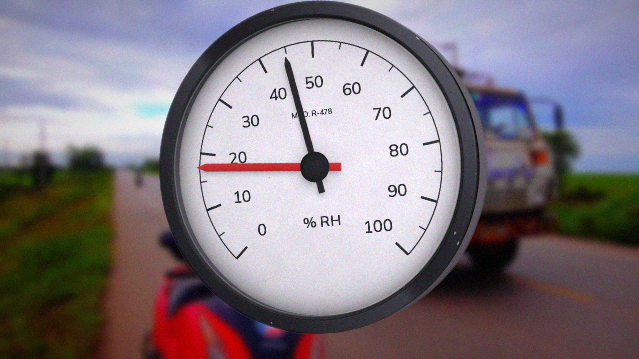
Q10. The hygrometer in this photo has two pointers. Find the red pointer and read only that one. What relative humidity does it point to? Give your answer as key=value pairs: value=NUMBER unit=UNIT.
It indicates value=17.5 unit=%
